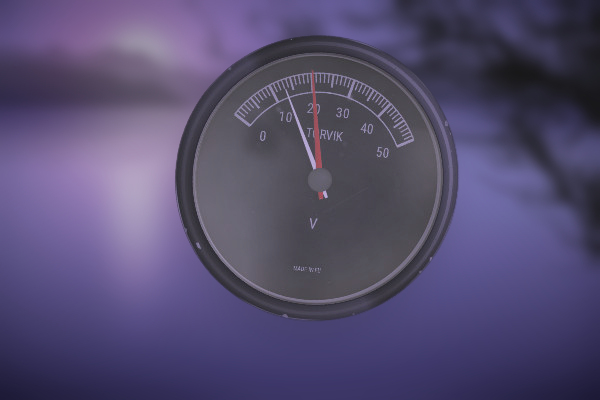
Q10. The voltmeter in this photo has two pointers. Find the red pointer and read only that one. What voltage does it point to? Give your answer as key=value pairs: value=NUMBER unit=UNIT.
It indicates value=20 unit=V
